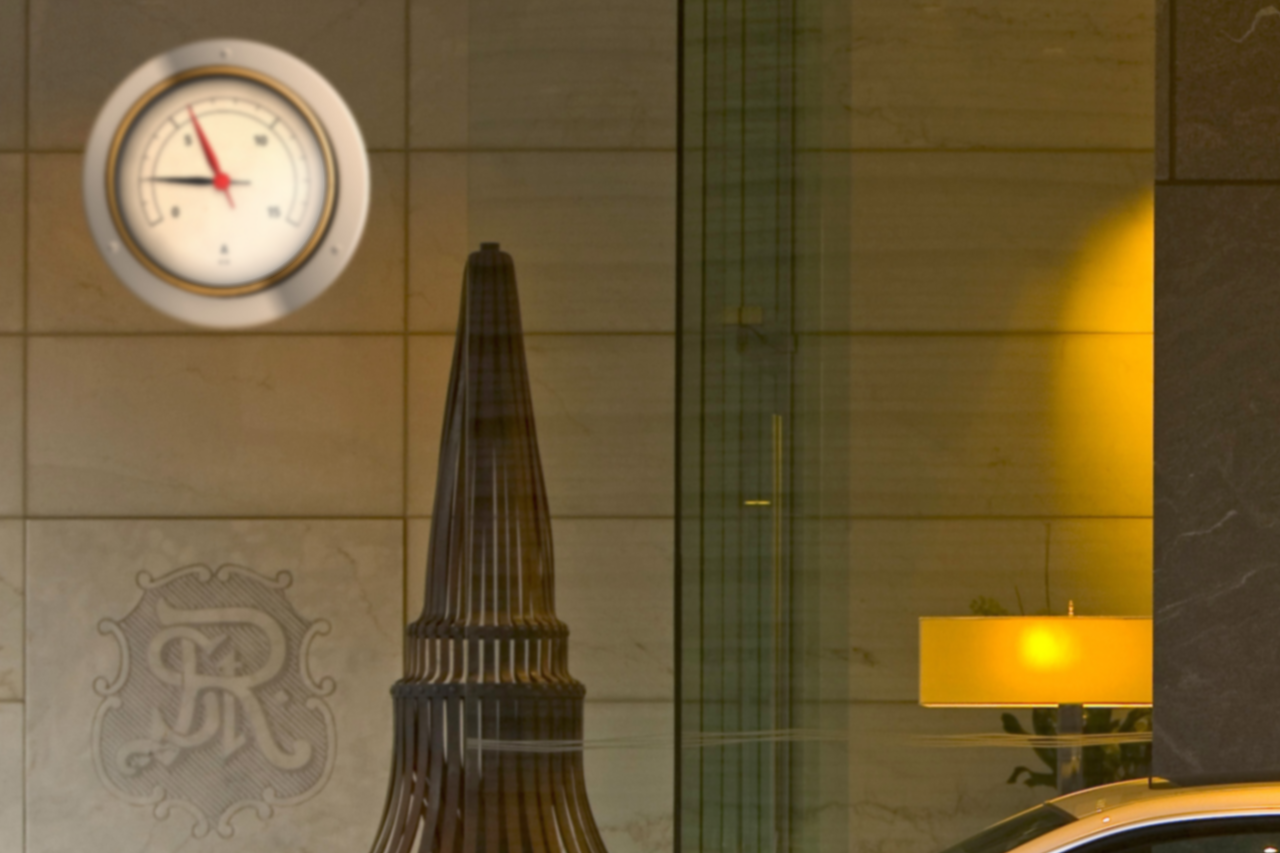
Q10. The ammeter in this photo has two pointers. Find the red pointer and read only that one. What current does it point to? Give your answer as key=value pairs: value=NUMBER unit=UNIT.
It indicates value=6 unit=A
